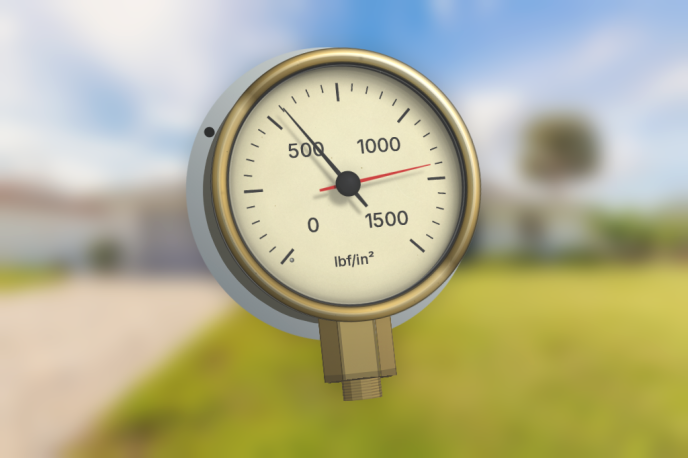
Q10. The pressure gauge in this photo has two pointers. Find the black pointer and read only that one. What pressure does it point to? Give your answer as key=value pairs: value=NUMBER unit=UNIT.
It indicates value=550 unit=psi
